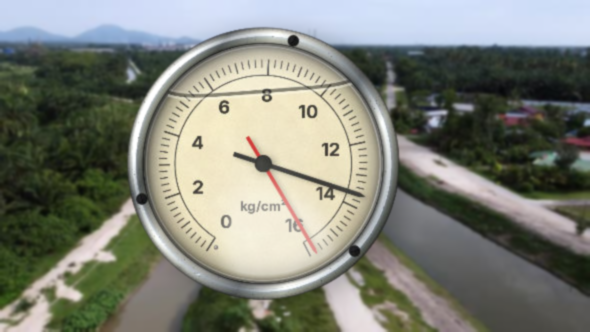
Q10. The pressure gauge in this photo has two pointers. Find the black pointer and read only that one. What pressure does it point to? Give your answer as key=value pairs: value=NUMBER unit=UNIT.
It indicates value=13.6 unit=kg/cm²
